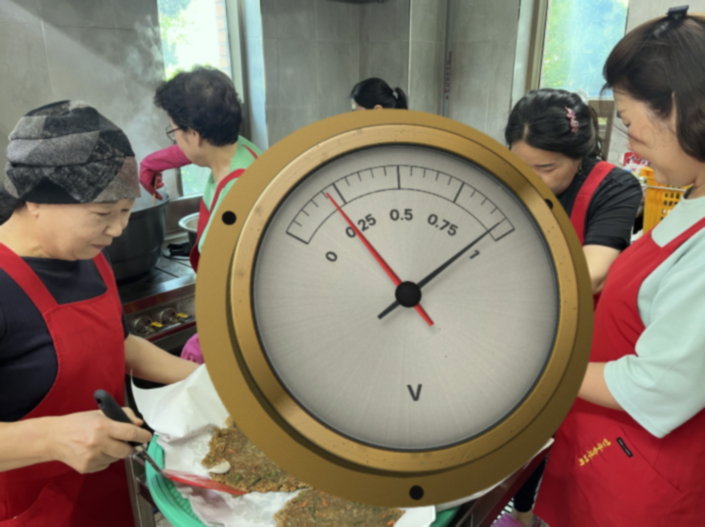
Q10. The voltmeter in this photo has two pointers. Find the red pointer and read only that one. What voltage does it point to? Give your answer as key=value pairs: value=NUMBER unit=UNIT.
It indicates value=0.2 unit=V
